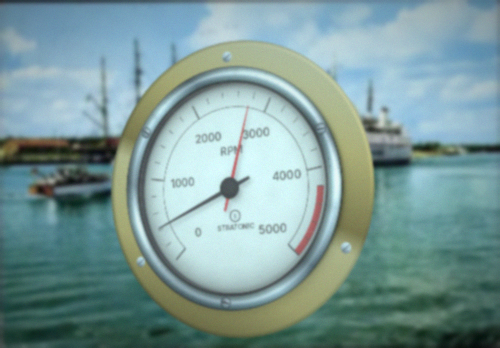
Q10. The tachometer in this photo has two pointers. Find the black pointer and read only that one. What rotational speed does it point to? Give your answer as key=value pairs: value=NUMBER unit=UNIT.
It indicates value=400 unit=rpm
